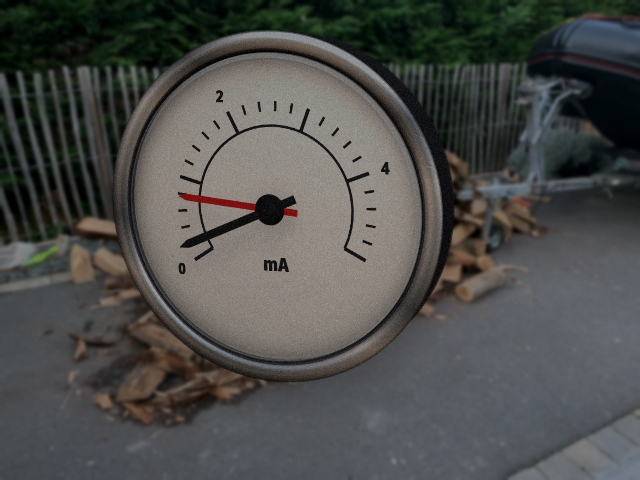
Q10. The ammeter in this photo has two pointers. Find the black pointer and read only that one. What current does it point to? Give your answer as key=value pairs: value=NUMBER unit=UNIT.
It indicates value=0.2 unit=mA
